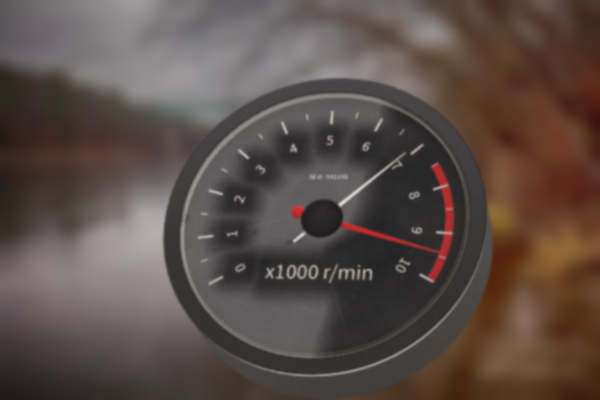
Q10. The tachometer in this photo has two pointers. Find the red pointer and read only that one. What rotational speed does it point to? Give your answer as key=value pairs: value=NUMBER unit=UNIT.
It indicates value=9500 unit=rpm
